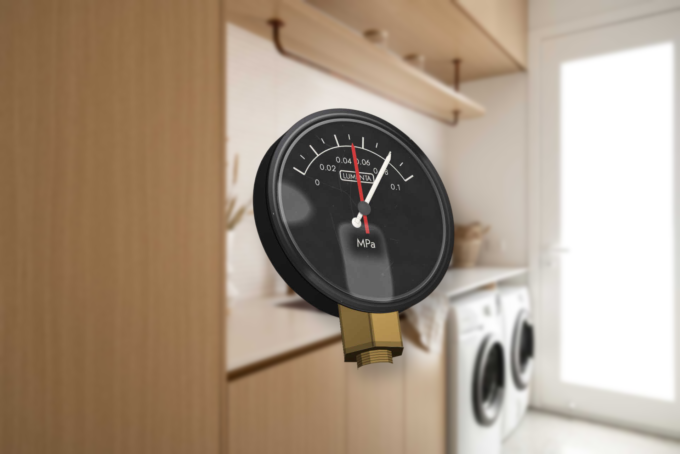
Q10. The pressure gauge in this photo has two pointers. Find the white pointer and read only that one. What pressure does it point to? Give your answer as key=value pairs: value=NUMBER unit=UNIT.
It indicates value=0.08 unit=MPa
